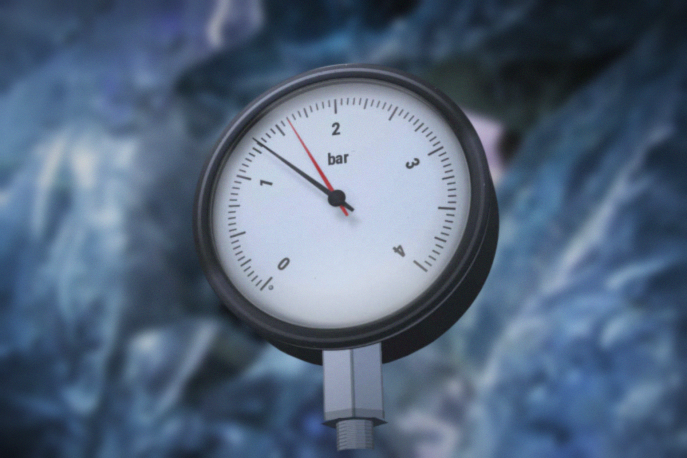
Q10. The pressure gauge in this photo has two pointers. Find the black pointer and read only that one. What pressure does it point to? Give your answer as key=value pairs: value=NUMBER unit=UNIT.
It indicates value=1.3 unit=bar
